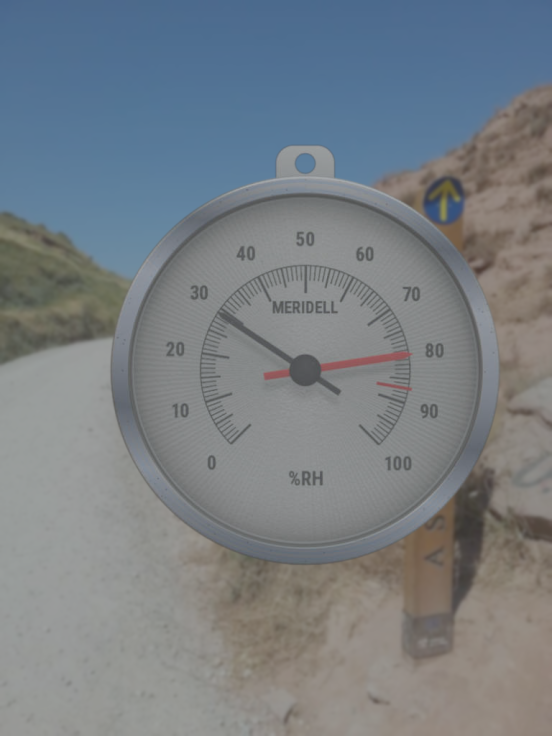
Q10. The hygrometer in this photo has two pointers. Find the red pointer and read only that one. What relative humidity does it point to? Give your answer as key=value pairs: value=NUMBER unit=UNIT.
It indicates value=80 unit=%
